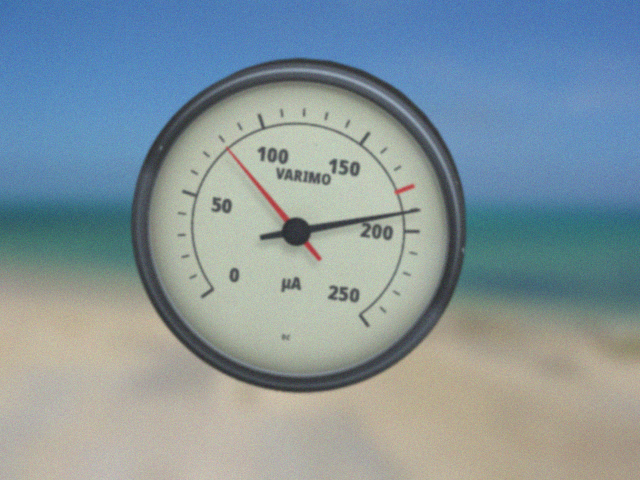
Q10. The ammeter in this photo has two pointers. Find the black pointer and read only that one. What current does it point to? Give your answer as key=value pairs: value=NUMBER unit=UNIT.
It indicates value=190 unit=µA
